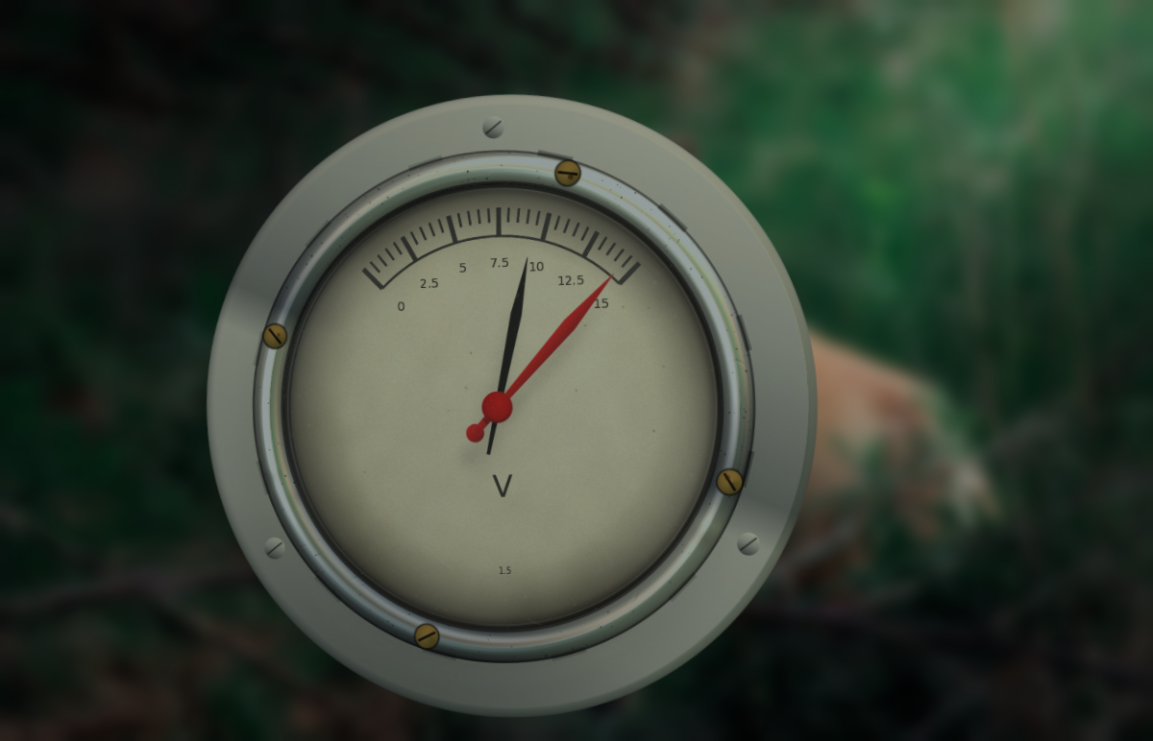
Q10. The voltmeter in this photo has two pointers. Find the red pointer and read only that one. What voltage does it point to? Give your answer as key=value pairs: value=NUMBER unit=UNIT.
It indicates value=14.5 unit=V
